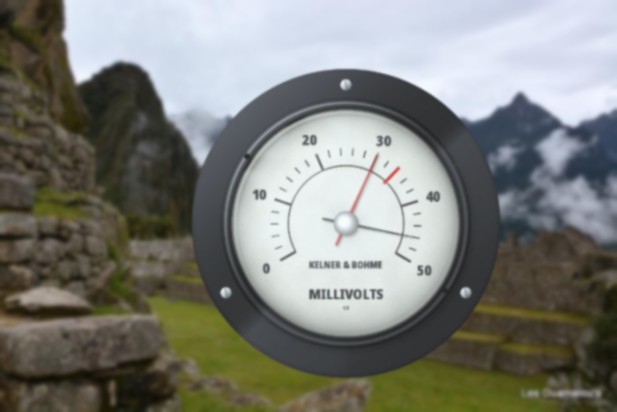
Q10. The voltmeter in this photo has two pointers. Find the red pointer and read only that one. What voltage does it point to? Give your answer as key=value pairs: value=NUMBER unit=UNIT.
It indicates value=30 unit=mV
